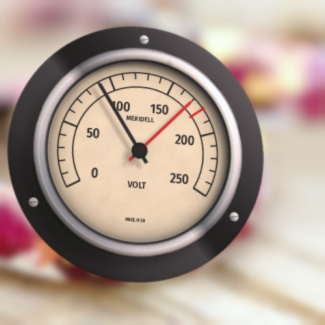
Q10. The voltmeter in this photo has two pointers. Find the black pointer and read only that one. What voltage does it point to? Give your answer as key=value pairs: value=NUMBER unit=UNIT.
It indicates value=90 unit=V
